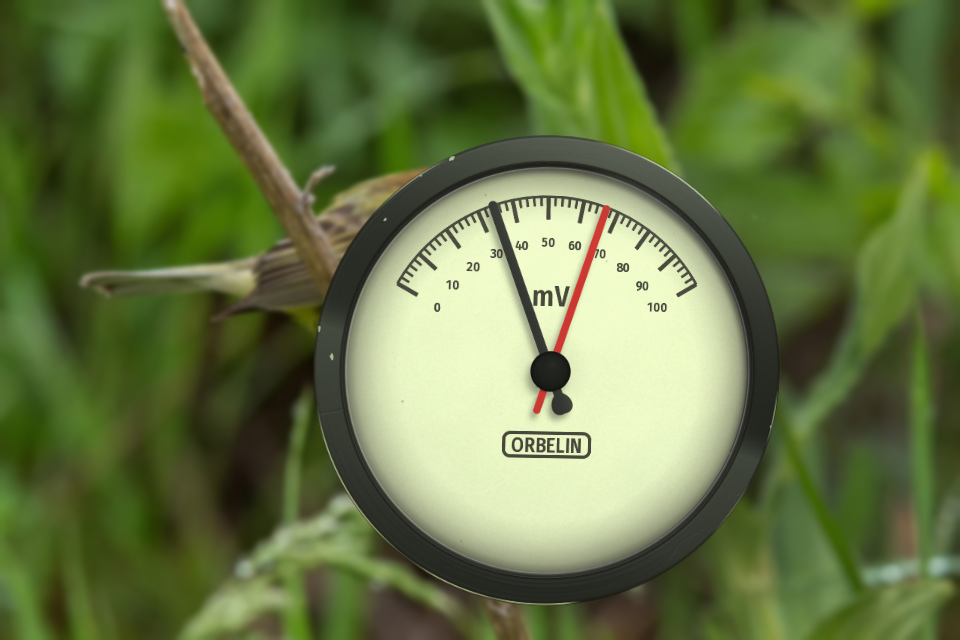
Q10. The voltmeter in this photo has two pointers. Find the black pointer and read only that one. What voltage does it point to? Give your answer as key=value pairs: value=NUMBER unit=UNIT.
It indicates value=34 unit=mV
